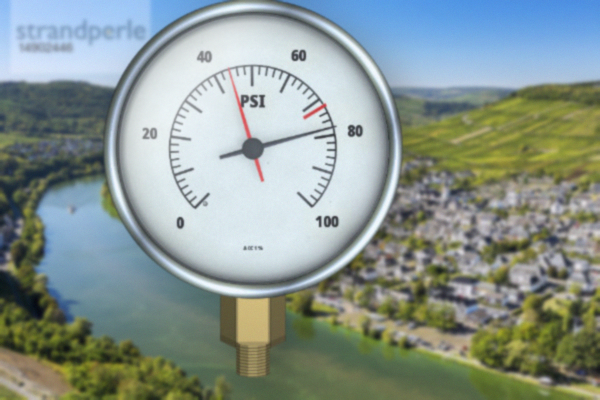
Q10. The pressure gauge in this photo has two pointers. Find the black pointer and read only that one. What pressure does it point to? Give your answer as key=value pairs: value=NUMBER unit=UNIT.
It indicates value=78 unit=psi
